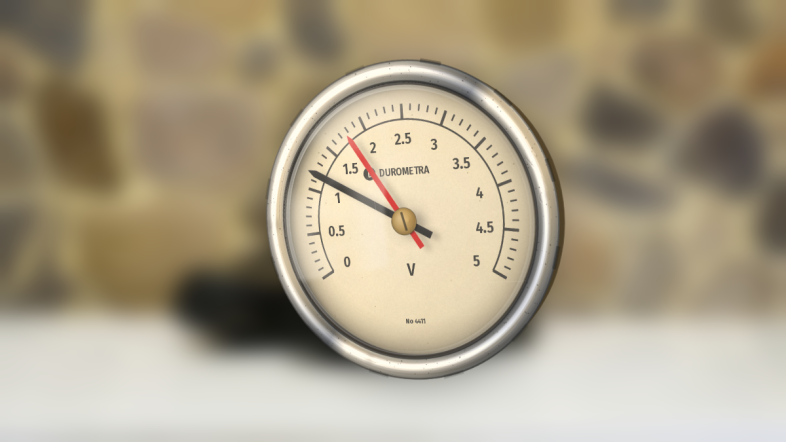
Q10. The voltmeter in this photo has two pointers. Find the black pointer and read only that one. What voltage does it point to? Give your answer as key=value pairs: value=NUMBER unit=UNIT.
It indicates value=1.2 unit=V
